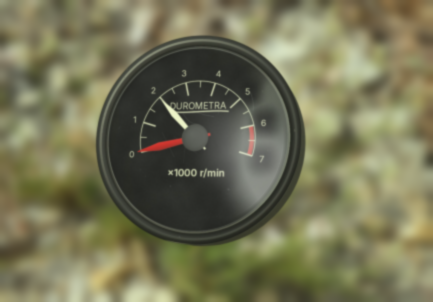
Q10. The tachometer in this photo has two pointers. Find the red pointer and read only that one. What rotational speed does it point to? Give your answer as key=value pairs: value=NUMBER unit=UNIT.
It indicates value=0 unit=rpm
